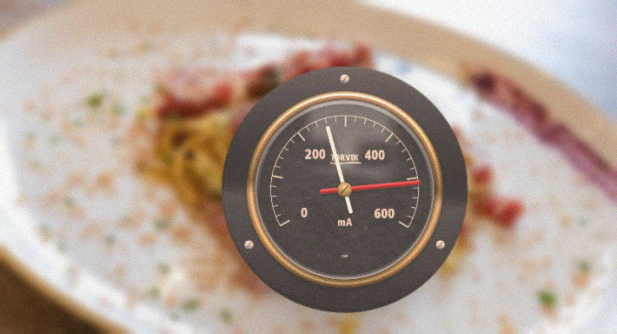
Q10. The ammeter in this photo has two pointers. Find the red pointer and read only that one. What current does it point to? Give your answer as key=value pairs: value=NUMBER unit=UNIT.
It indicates value=510 unit=mA
